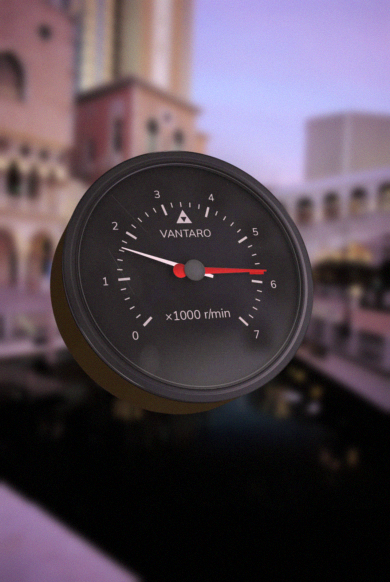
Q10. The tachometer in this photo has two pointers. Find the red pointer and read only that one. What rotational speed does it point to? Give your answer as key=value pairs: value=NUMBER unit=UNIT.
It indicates value=5800 unit=rpm
